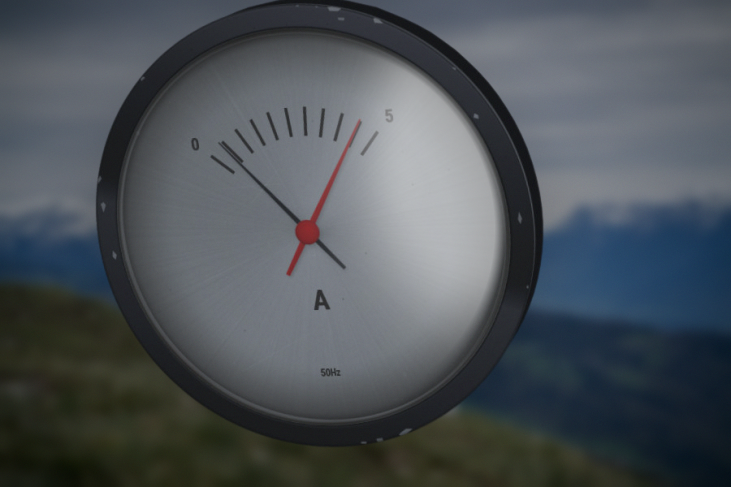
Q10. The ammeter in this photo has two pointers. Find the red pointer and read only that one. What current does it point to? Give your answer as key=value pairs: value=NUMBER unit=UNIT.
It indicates value=4.5 unit=A
